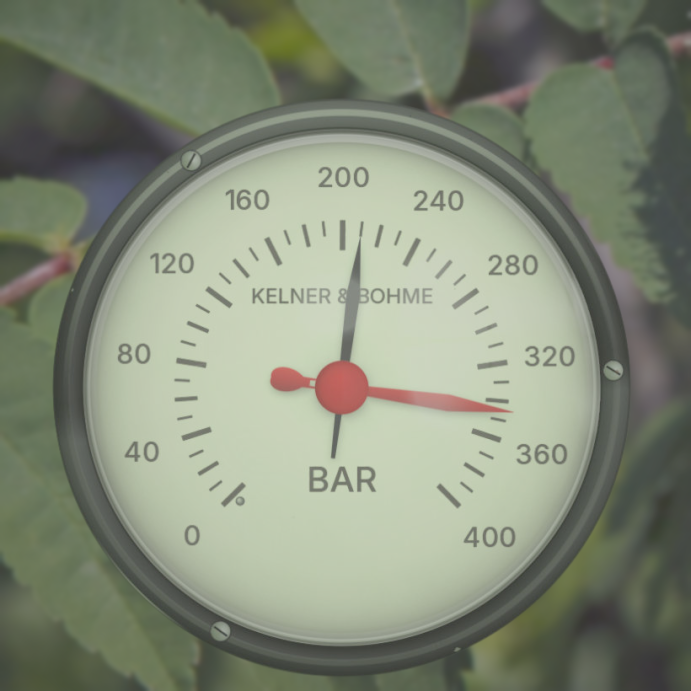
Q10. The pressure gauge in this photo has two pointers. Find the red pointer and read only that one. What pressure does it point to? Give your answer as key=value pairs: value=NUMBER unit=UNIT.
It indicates value=345 unit=bar
